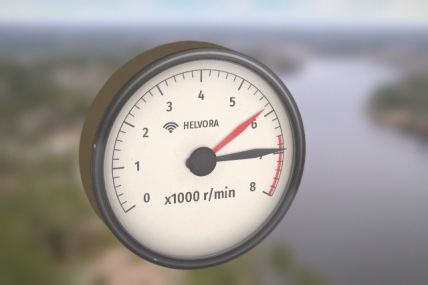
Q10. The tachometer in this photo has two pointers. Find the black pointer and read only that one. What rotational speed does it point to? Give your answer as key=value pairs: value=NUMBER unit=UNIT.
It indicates value=6900 unit=rpm
